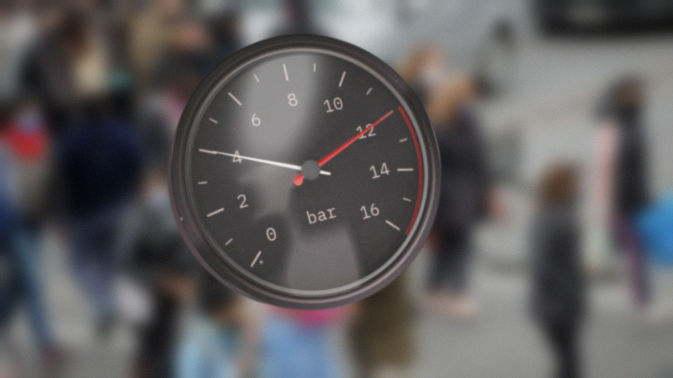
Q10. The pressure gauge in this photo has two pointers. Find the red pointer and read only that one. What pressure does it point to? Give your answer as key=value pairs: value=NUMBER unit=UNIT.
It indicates value=12 unit=bar
